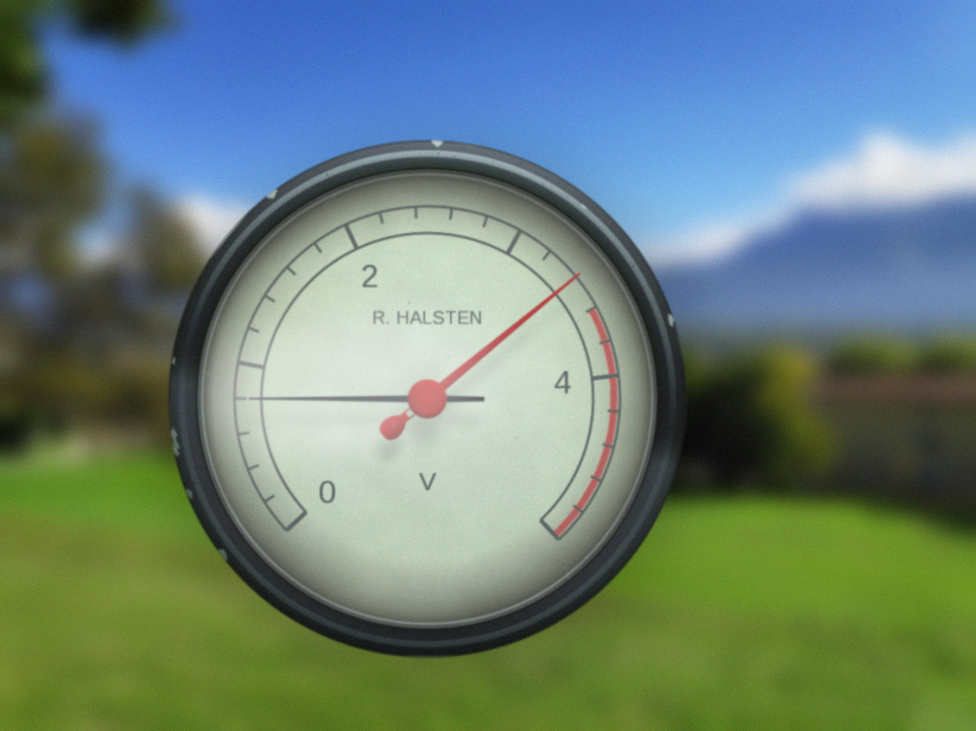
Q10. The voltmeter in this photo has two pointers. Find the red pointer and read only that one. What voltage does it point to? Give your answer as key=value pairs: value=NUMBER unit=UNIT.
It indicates value=3.4 unit=V
